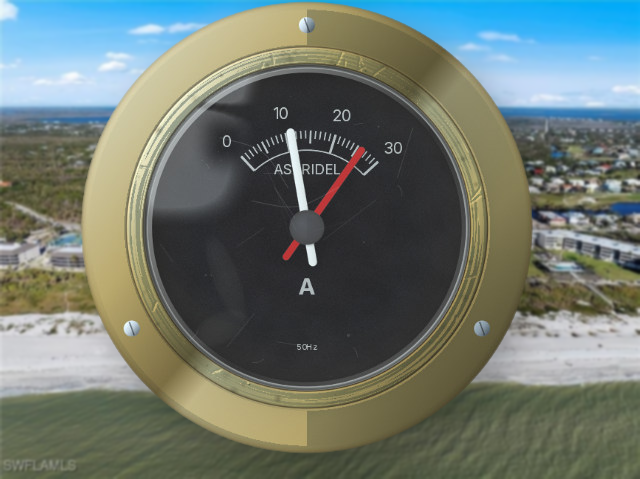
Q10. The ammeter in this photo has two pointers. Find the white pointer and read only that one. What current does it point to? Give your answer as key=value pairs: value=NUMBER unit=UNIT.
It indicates value=11 unit=A
